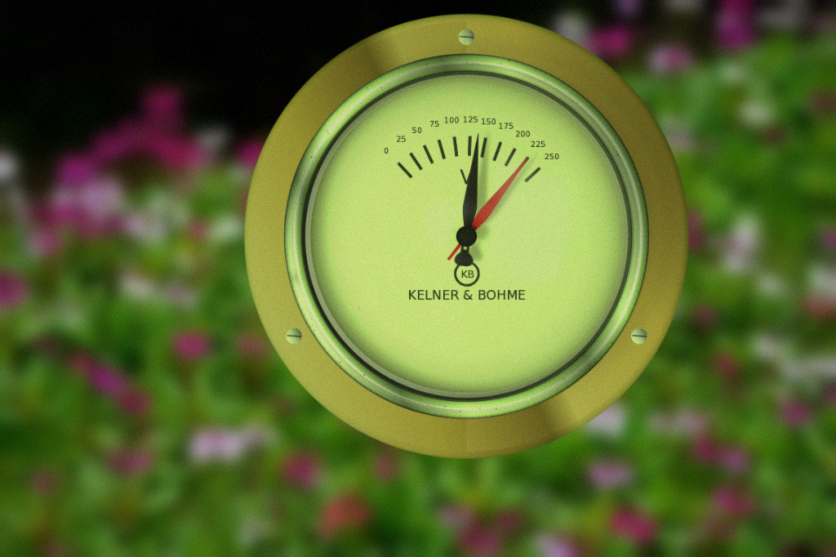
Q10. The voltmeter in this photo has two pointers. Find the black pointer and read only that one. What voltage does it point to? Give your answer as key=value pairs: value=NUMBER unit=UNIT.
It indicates value=137.5 unit=V
